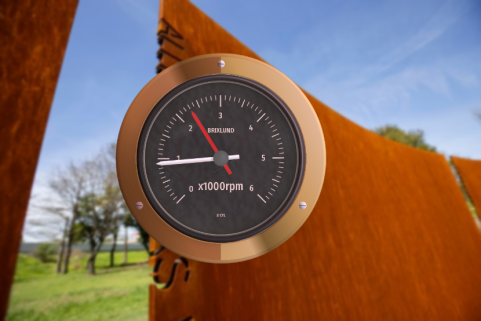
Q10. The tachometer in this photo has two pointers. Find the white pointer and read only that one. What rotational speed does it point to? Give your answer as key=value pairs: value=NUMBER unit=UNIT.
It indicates value=900 unit=rpm
